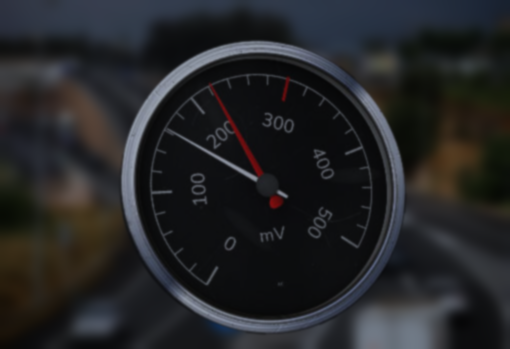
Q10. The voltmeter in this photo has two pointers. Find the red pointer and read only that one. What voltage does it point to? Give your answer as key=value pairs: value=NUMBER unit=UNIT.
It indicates value=220 unit=mV
